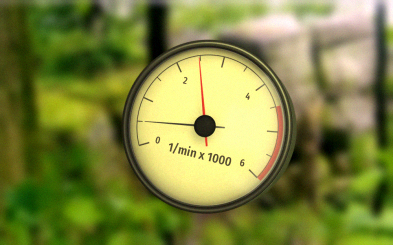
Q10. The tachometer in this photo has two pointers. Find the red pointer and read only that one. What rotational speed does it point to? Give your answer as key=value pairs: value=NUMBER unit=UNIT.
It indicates value=2500 unit=rpm
